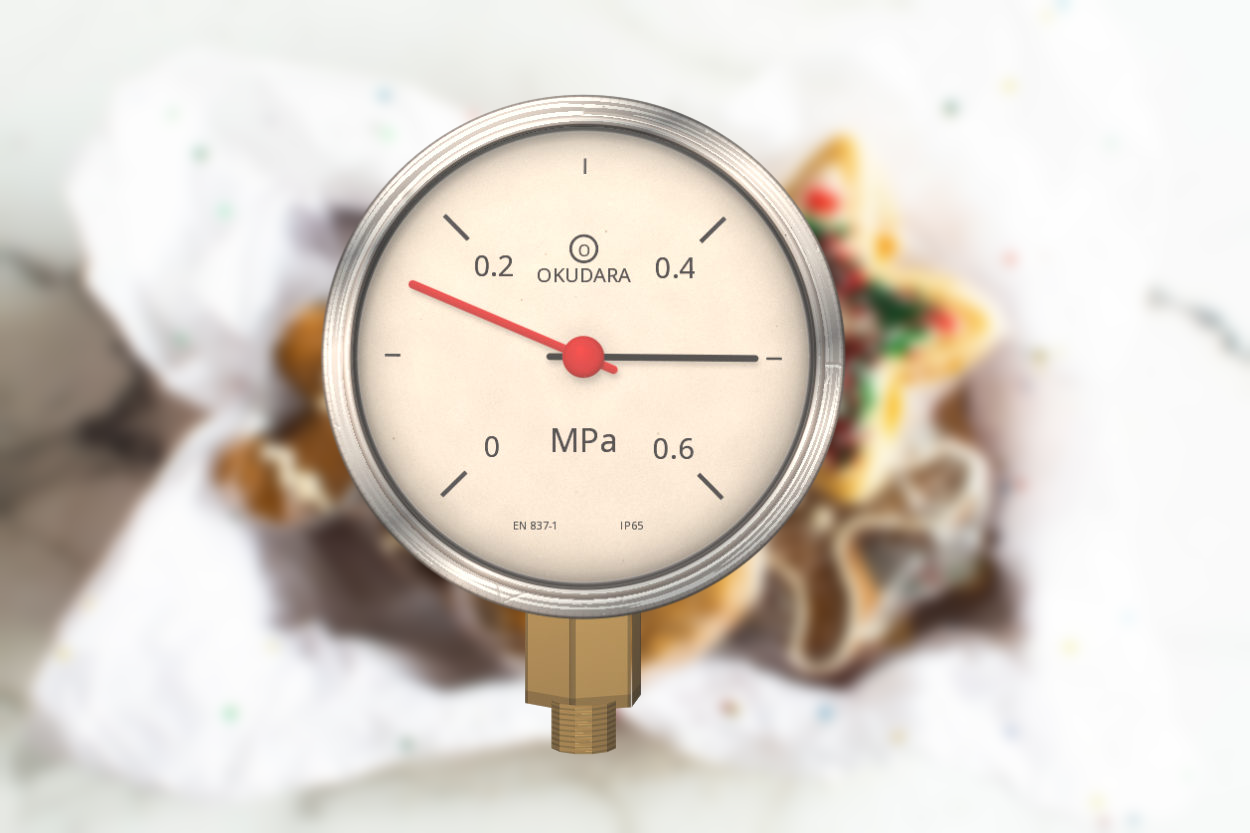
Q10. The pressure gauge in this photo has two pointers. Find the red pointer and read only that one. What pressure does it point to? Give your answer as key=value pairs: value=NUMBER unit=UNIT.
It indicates value=0.15 unit=MPa
